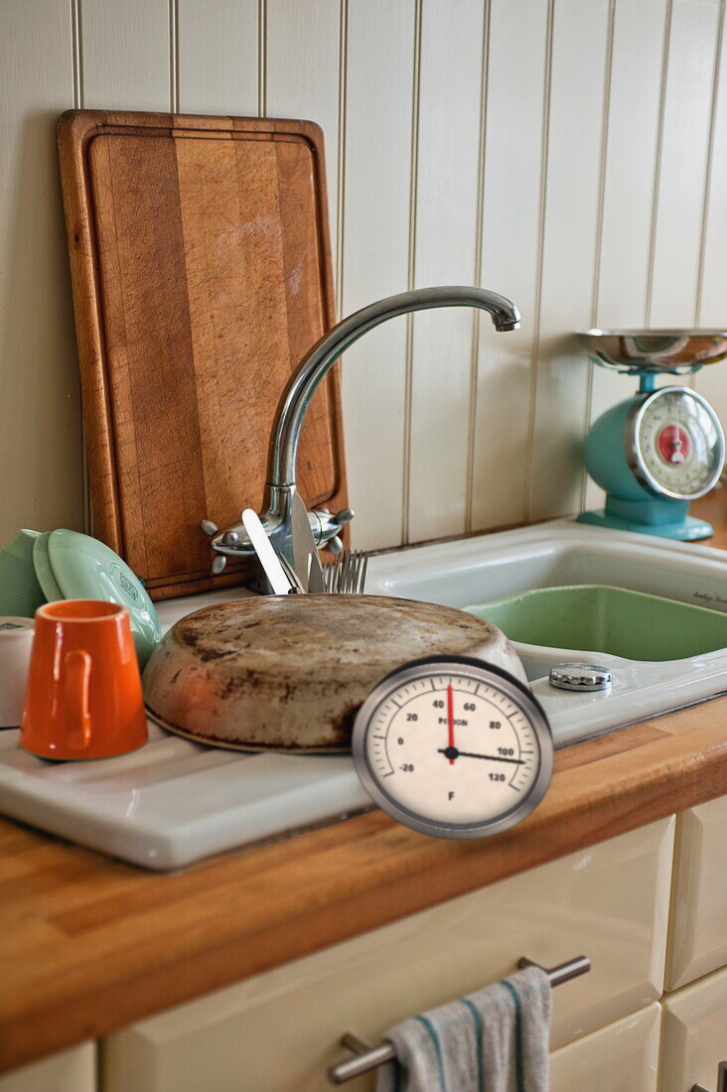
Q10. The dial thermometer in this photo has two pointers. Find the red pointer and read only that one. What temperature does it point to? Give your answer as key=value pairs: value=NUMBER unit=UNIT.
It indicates value=48 unit=°F
